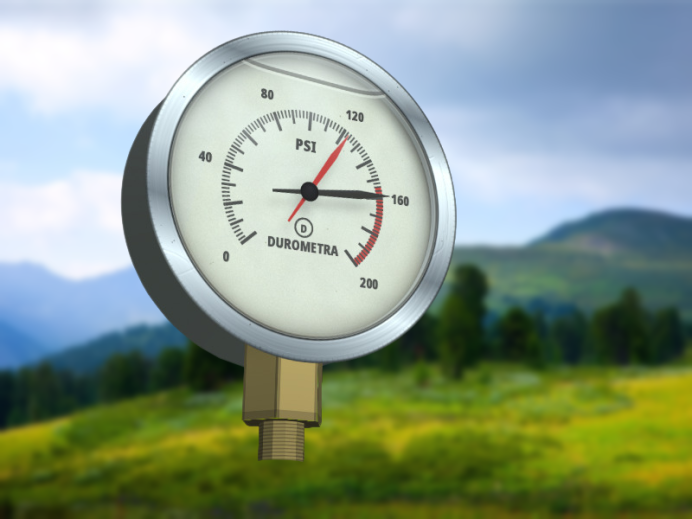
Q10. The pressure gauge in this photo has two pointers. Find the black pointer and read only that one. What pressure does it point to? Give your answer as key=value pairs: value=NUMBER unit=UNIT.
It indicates value=160 unit=psi
